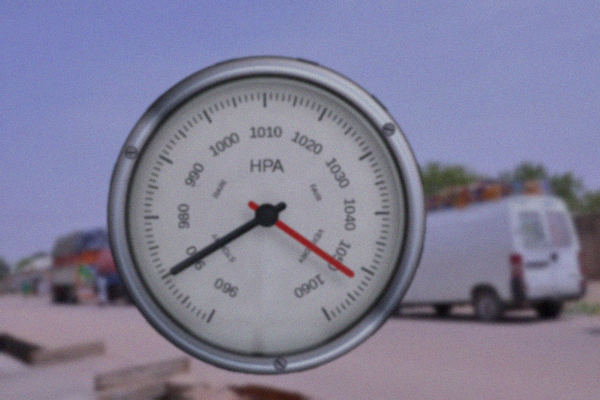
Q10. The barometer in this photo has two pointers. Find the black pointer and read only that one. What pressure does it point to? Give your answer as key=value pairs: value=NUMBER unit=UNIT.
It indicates value=970 unit=hPa
